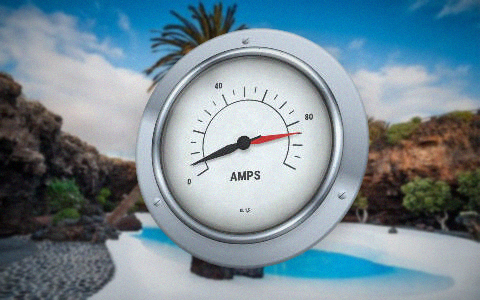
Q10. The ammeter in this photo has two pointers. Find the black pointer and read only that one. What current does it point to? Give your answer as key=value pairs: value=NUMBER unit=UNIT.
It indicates value=5 unit=A
